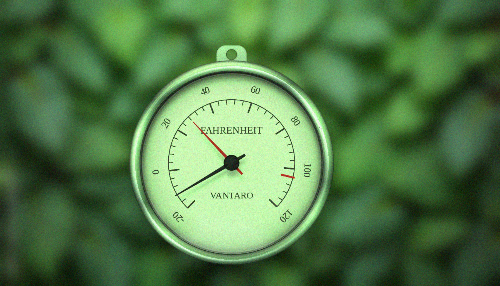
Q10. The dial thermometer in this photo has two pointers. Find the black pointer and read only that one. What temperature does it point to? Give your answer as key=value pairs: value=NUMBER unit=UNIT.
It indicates value=-12 unit=°F
